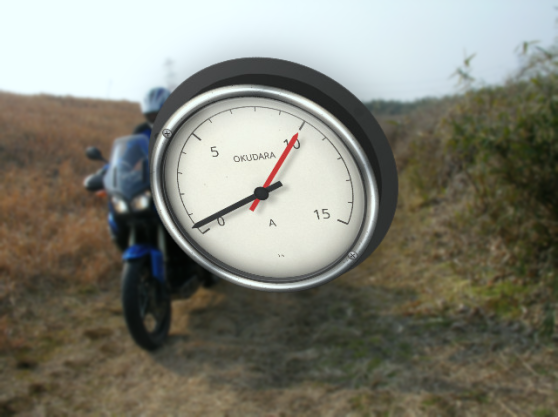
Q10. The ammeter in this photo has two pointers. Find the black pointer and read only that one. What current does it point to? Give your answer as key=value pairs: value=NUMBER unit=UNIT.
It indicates value=0.5 unit=A
